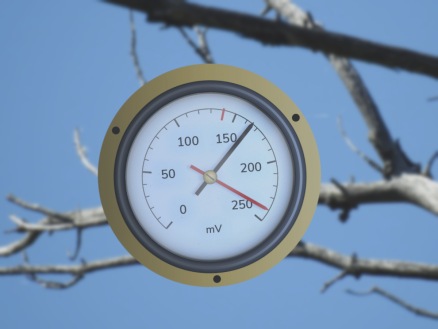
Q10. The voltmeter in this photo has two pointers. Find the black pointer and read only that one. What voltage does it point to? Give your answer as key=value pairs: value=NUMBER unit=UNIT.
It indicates value=165 unit=mV
